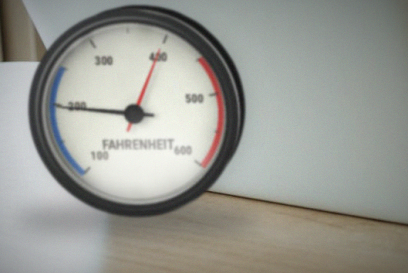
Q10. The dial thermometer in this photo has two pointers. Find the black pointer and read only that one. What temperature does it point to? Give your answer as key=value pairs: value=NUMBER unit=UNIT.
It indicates value=200 unit=°F
